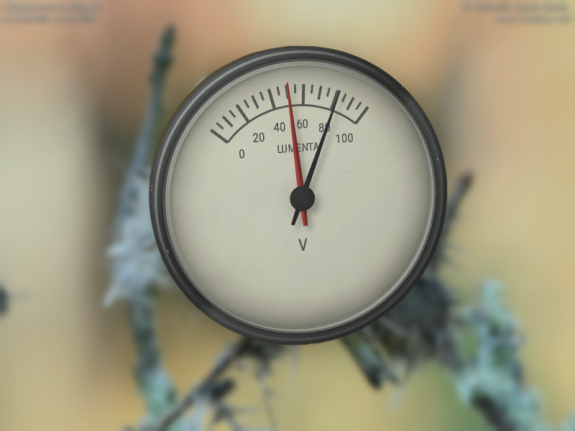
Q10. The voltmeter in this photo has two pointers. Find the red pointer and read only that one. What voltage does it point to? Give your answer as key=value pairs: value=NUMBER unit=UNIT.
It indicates value=50 unit=V
